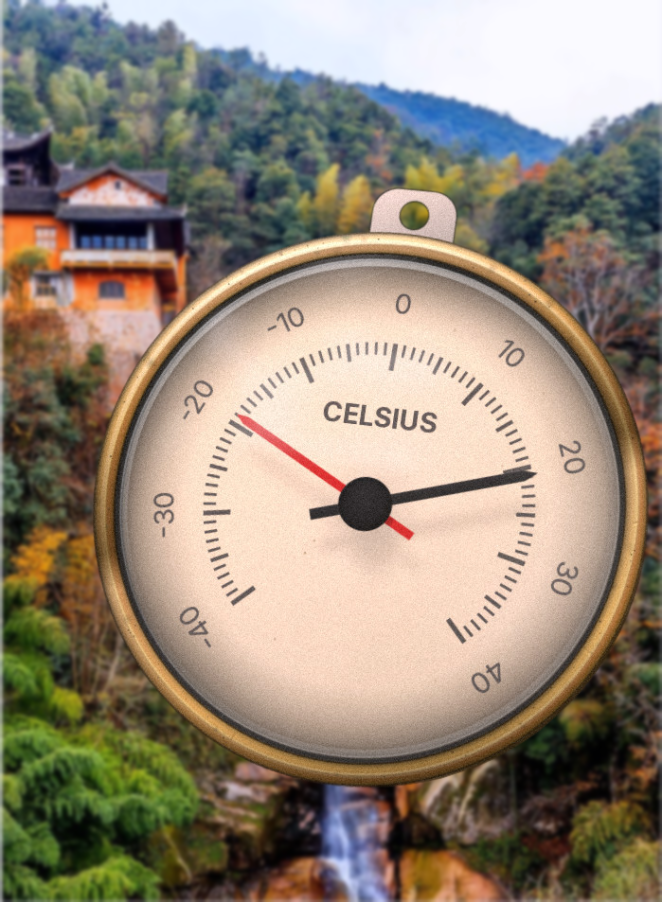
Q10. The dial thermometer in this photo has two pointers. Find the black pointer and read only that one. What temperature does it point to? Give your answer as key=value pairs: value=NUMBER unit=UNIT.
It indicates value=21 unit=°C
